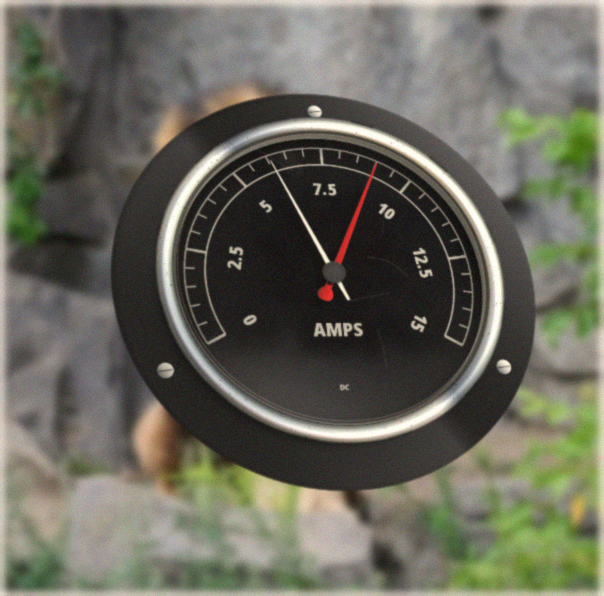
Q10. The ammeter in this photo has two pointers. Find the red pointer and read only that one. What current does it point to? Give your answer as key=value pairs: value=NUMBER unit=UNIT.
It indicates value=9 unit=A
